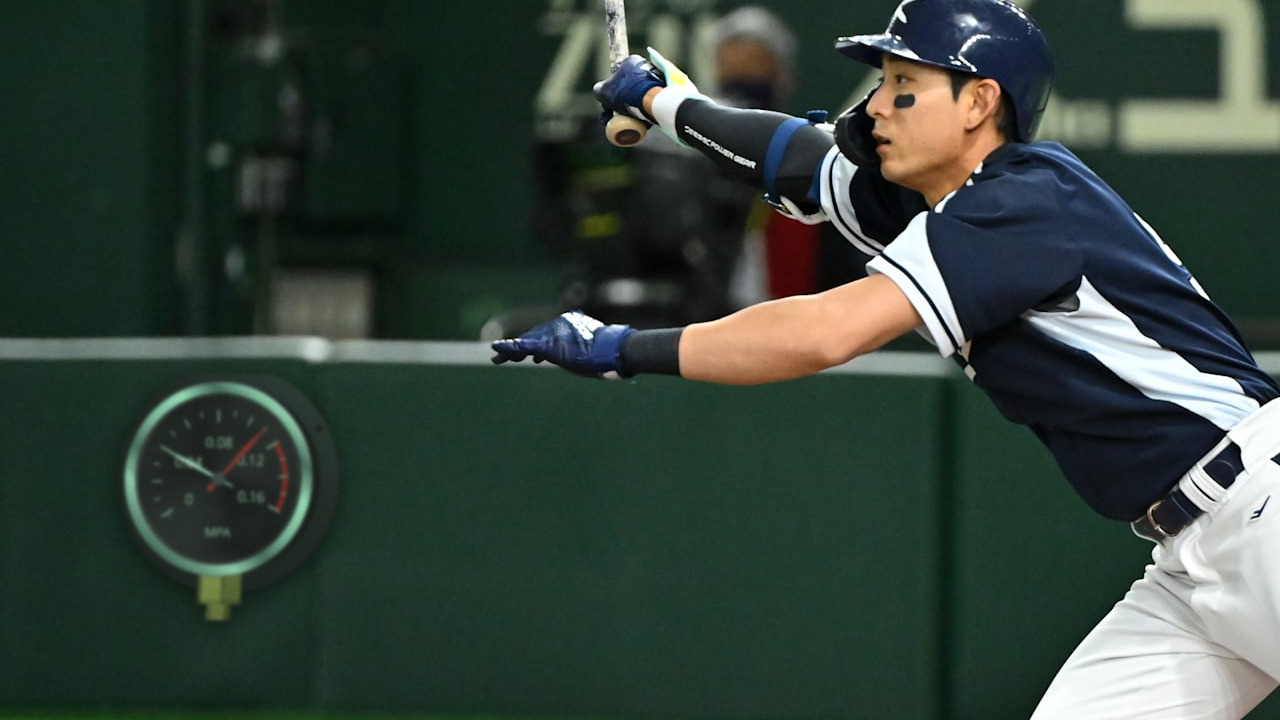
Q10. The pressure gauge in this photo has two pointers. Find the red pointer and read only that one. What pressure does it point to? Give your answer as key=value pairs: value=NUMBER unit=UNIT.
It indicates value=0.11 unit=MPa
